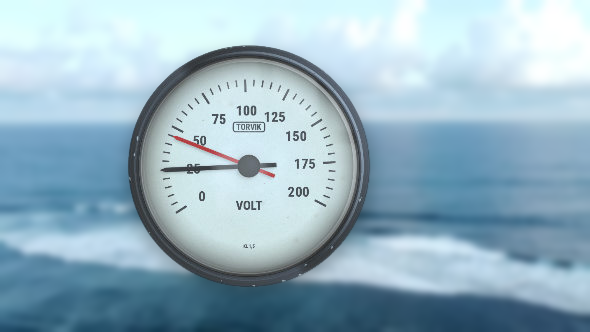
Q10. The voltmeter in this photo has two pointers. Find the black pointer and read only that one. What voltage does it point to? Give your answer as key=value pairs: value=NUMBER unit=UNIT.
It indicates value=25 unit=V
